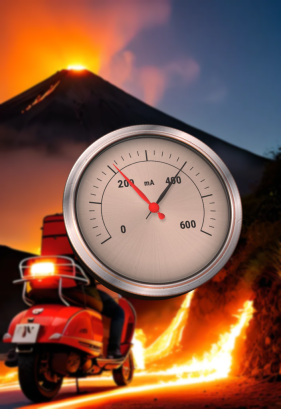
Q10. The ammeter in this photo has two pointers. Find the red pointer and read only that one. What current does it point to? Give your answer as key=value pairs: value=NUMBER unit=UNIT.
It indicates value=210 unit=mA
